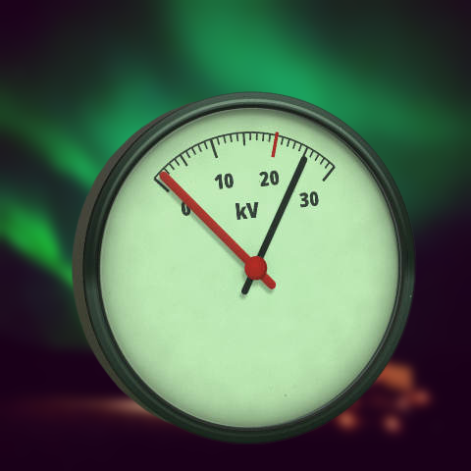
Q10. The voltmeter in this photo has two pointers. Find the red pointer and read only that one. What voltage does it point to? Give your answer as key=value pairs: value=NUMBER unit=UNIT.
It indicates value=1 unit=kV
